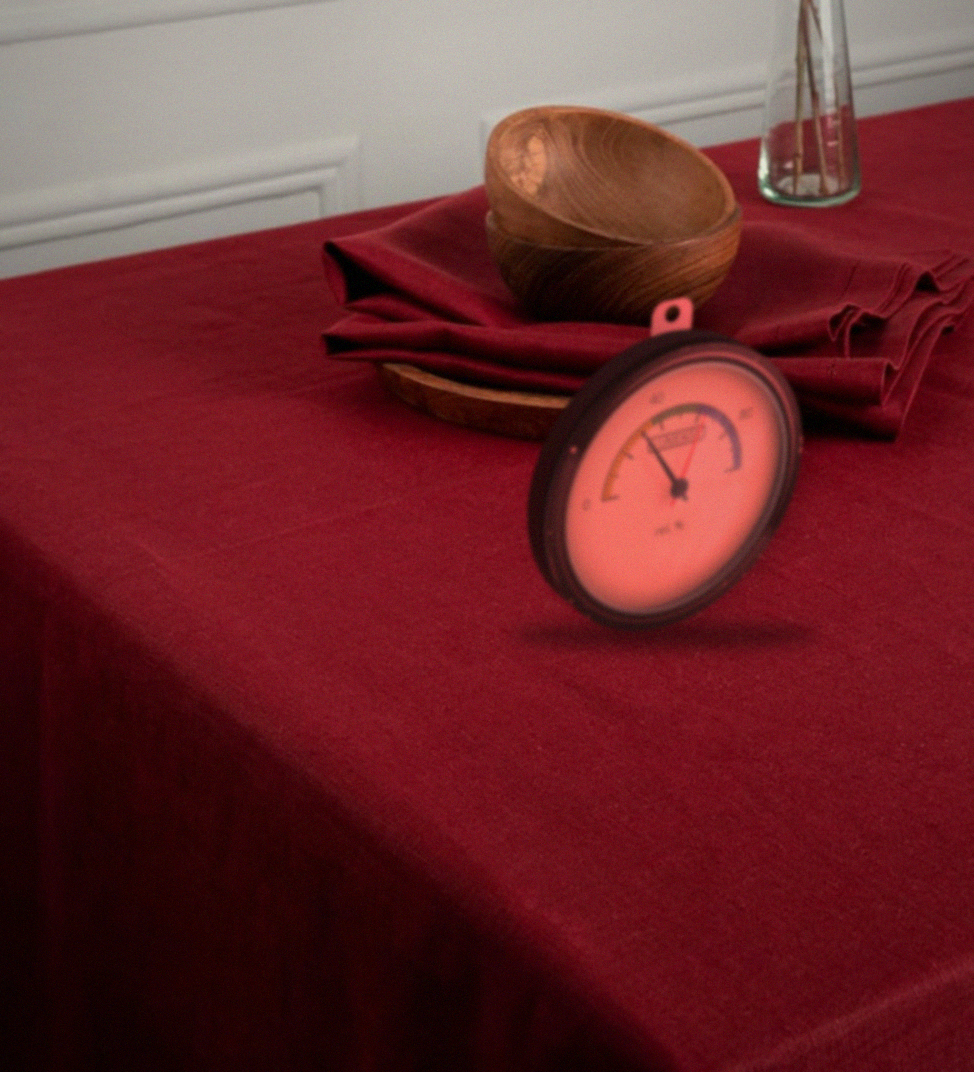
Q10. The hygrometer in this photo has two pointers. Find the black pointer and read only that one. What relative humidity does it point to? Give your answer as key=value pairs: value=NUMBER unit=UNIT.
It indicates value=30 unit=%
